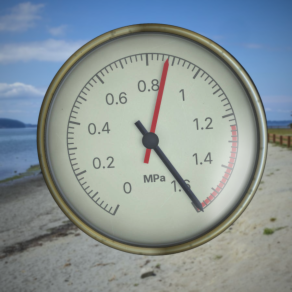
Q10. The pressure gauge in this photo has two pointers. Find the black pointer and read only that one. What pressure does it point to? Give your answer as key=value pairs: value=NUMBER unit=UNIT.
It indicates value=1.58 unit=MPa
